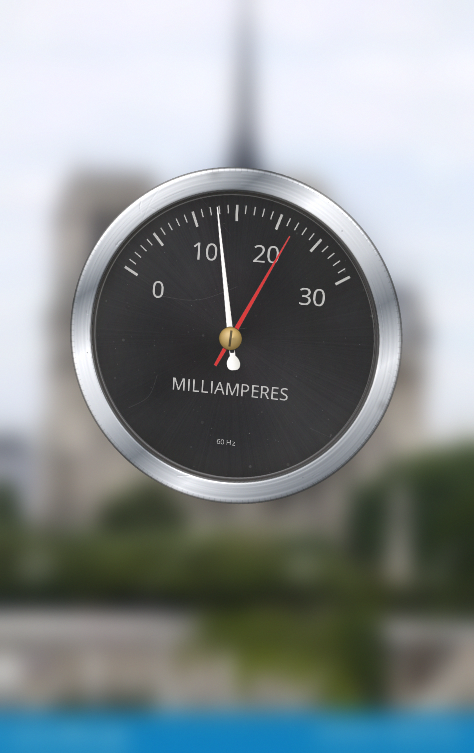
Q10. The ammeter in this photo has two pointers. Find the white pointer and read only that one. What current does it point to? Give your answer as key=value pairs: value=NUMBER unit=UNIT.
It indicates value=13 unit=mA
